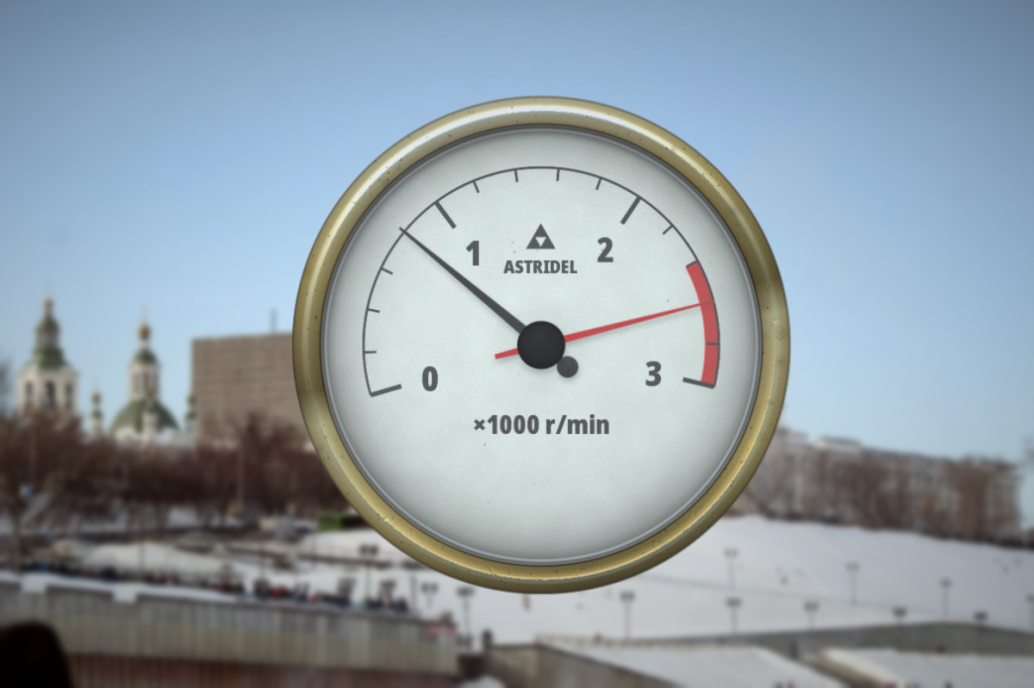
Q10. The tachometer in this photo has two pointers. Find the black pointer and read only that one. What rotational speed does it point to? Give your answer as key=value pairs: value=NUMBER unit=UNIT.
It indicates value=800 unit=rpm
